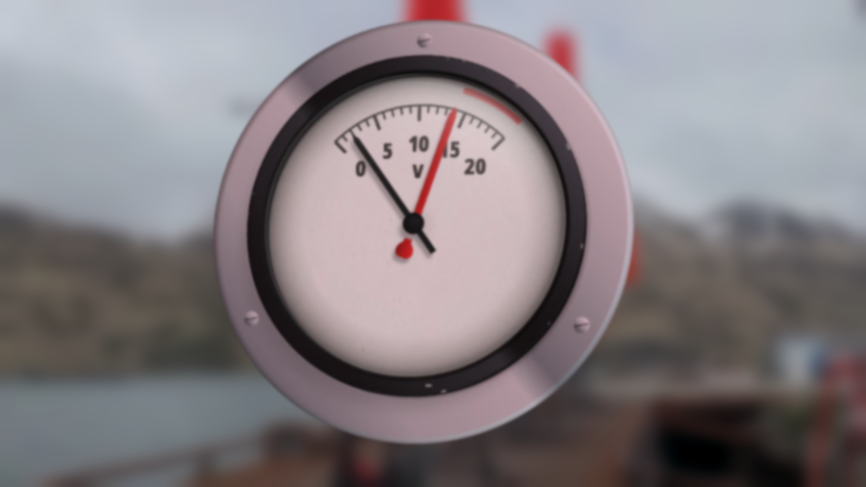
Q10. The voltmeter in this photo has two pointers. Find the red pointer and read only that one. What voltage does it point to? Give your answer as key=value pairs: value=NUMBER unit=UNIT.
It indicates value=14 unit=V
